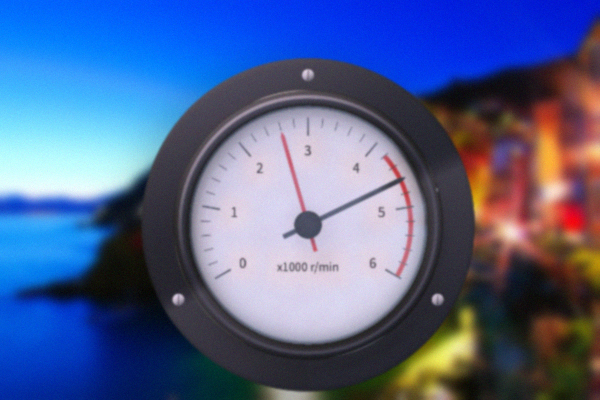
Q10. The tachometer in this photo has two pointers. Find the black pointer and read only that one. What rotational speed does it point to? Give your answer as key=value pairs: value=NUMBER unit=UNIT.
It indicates value=4600 unit=rpm
